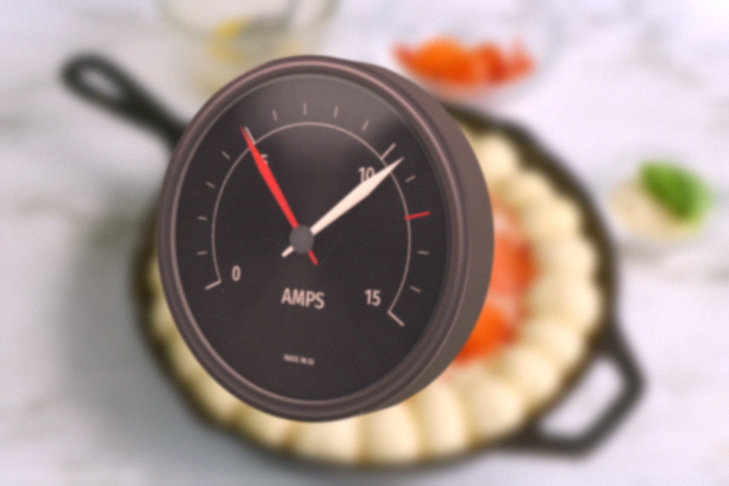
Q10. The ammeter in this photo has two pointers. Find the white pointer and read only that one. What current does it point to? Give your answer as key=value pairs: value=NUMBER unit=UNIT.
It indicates value=10.5 unit=A
